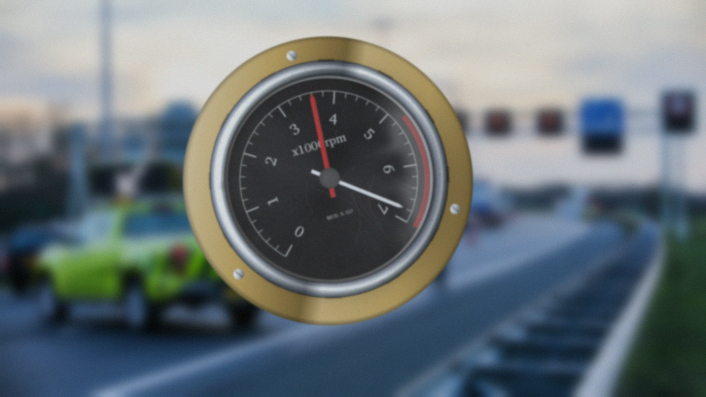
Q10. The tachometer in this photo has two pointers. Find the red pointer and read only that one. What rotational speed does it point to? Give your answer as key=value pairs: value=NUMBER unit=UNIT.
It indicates value=3600 unit=rpm
